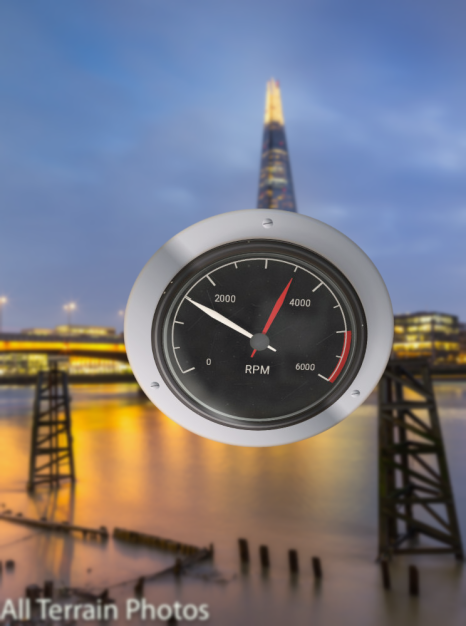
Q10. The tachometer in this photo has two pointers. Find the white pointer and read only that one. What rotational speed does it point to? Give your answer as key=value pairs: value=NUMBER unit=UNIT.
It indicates value=1500 unit=rpm
